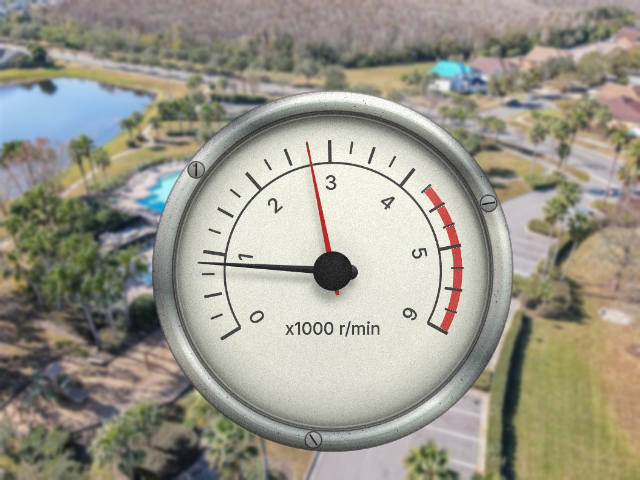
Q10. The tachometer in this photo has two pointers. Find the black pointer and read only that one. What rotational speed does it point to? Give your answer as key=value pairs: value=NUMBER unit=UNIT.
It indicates value=875 unit=rpm
